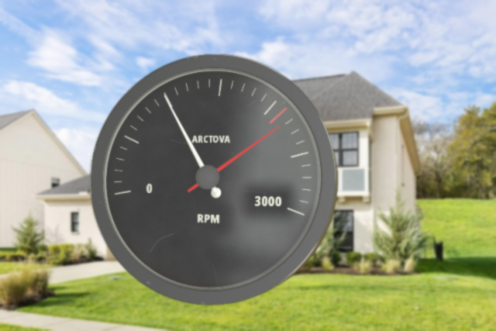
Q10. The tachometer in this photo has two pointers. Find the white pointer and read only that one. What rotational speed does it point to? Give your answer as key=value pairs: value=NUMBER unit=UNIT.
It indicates value=1000 unit=rpm
